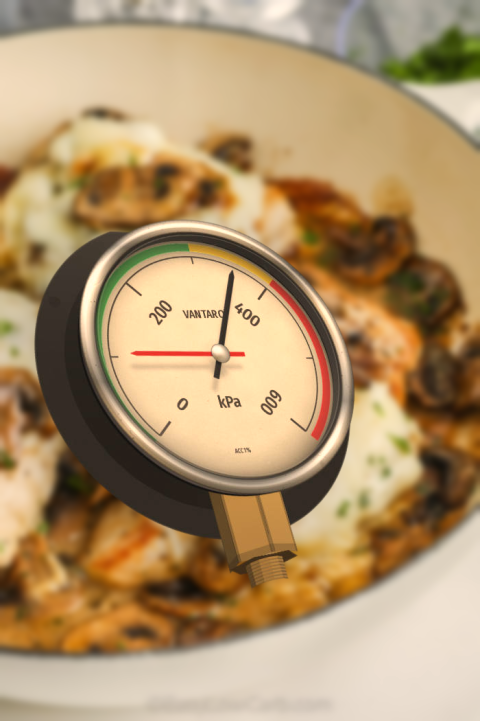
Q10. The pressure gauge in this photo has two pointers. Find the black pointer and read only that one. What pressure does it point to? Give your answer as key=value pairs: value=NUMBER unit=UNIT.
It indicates value=350 unit=kPa
